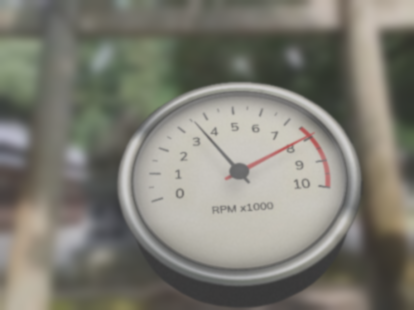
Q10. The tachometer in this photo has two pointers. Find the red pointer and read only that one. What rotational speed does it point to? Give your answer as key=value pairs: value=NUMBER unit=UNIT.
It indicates value=8000 unit=rpm
